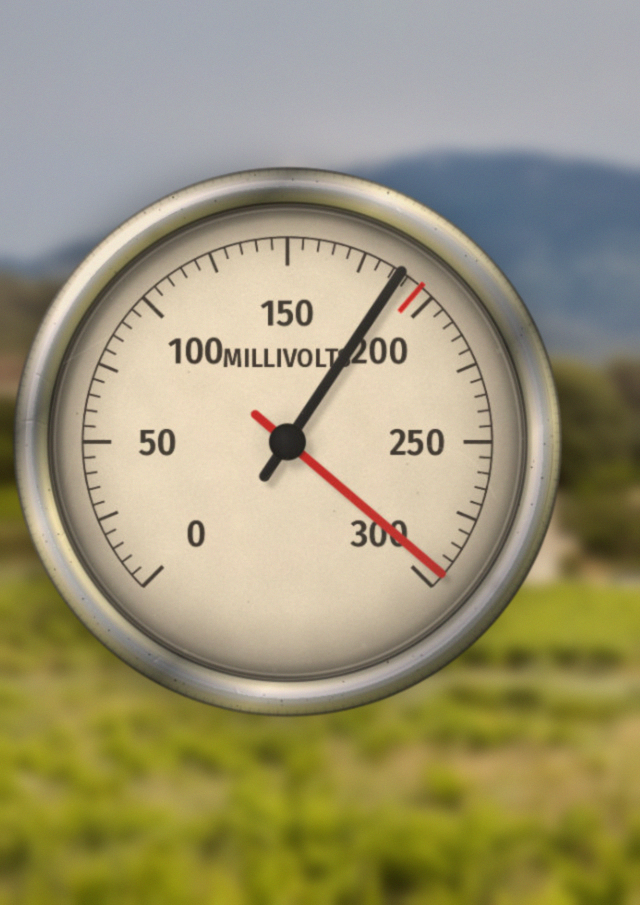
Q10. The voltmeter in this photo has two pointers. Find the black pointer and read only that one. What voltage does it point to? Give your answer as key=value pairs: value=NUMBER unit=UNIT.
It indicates value=187.5 unit=mV
